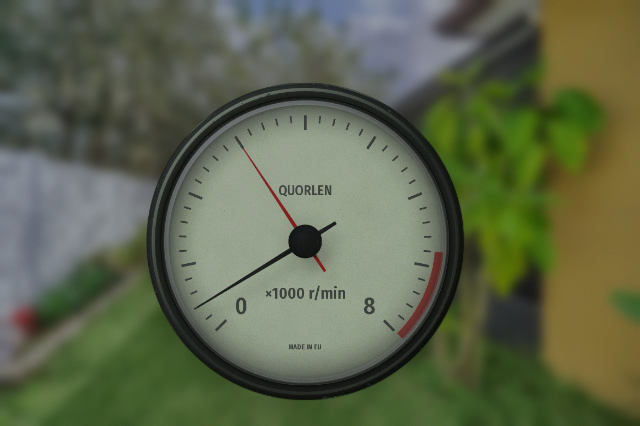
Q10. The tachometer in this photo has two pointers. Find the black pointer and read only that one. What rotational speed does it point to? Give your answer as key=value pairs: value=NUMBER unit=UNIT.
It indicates value=400 unit=rpm
